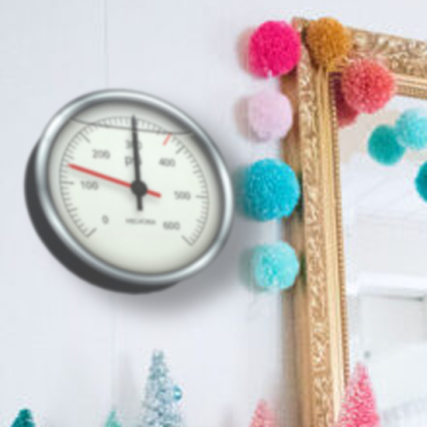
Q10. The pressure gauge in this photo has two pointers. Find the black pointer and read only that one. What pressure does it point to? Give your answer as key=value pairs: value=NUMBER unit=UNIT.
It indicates value=300 unit=psi
